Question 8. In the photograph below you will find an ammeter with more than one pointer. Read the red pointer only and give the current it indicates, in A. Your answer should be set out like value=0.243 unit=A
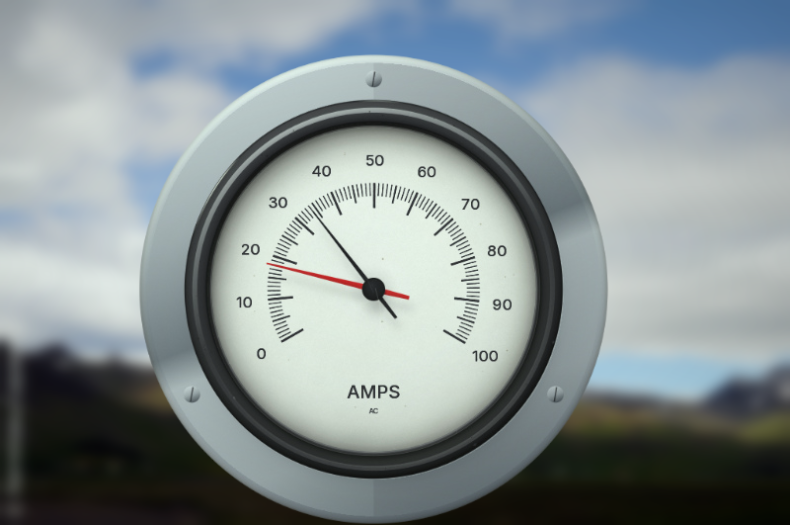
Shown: value=18 unit=A
